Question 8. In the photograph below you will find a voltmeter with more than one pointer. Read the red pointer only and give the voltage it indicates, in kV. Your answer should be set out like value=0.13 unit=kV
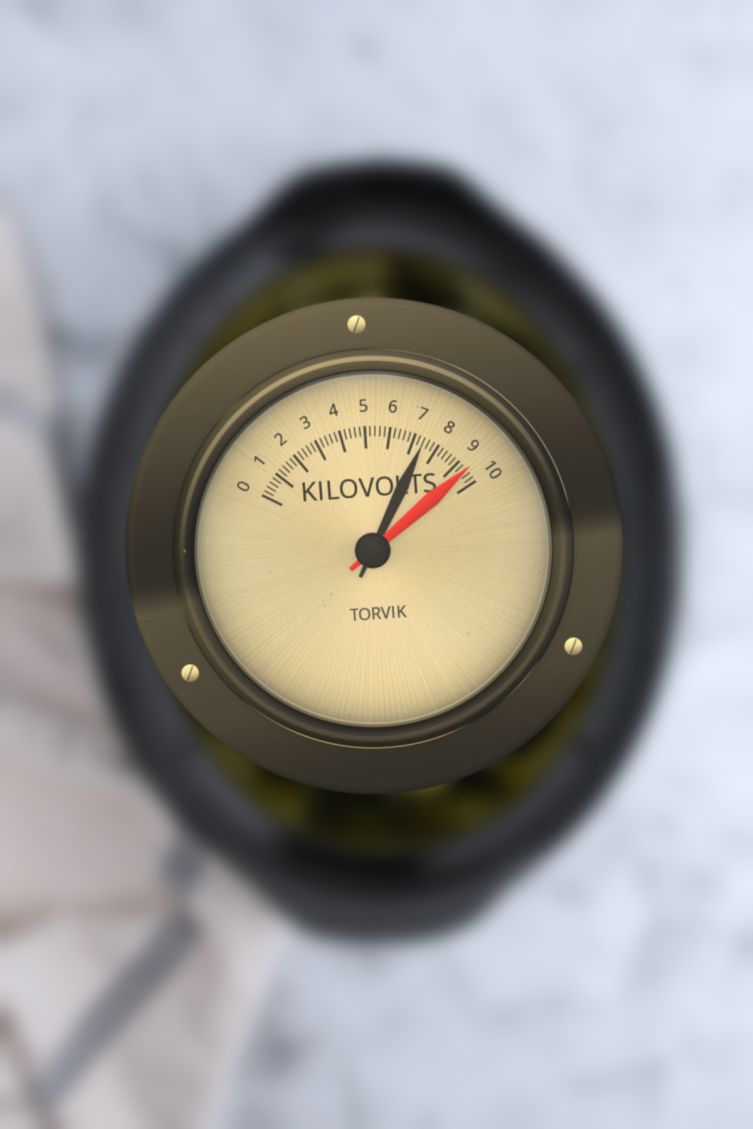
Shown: value=9.4 unit=kV
